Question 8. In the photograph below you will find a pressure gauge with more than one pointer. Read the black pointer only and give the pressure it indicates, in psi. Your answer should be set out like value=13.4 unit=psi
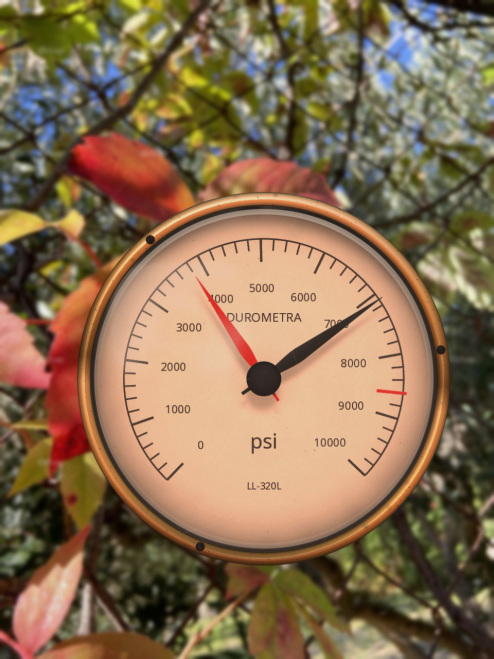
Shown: value=7100 unit=psi
